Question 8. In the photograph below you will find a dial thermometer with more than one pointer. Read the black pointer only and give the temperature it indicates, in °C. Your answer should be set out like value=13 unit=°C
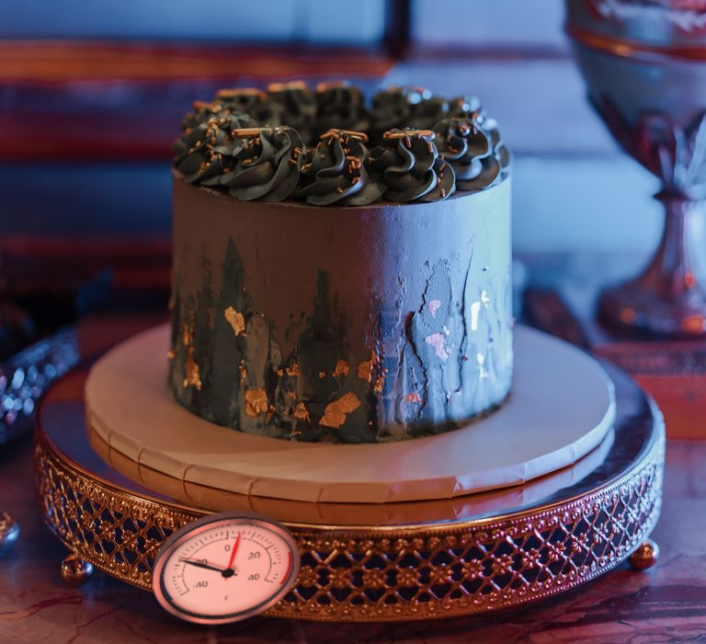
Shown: value=-20 unit=°C
